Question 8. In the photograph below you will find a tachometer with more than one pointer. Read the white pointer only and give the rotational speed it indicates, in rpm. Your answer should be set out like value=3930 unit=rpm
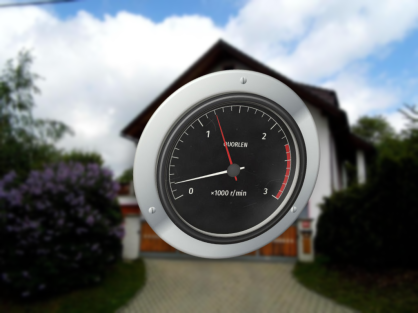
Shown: value=200 unit=rpm
